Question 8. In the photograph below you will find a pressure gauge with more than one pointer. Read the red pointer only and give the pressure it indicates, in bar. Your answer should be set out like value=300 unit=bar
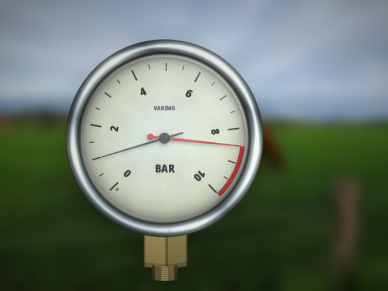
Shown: value=8.5 unit=bar
